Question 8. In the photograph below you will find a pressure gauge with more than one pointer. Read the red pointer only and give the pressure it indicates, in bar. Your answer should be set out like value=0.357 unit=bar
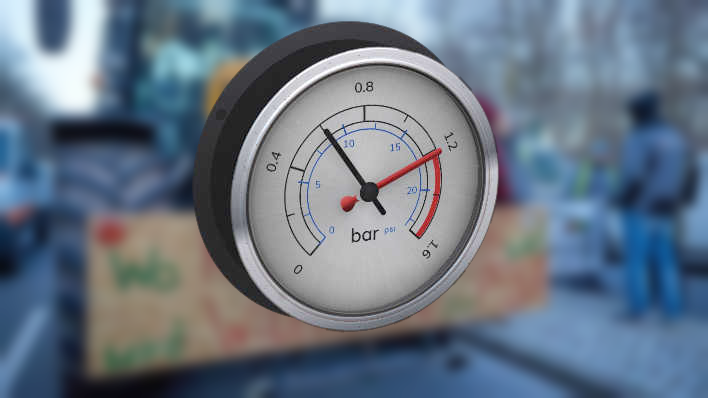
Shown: value=1.2 unit=bar
